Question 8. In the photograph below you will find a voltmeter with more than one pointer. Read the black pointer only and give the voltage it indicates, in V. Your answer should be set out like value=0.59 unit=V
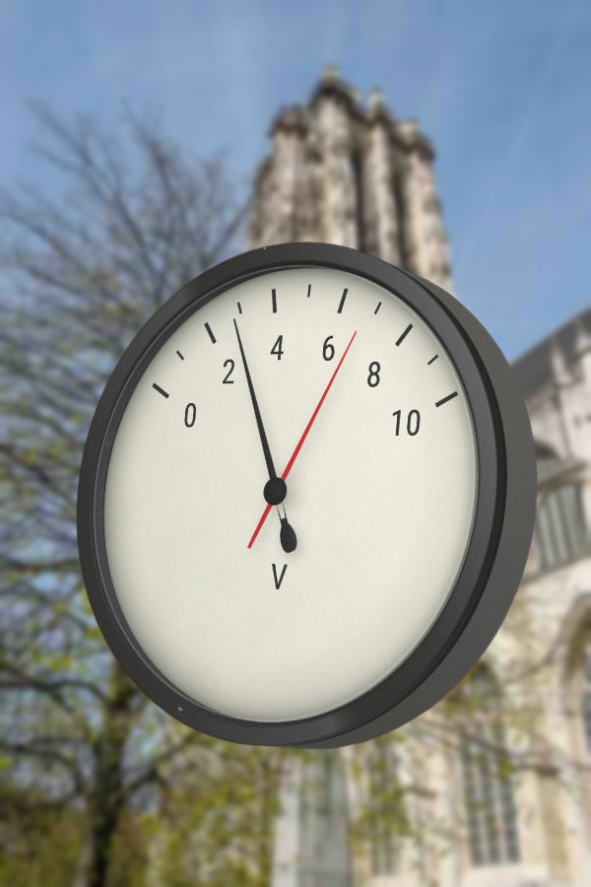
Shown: value=3 unit=V
